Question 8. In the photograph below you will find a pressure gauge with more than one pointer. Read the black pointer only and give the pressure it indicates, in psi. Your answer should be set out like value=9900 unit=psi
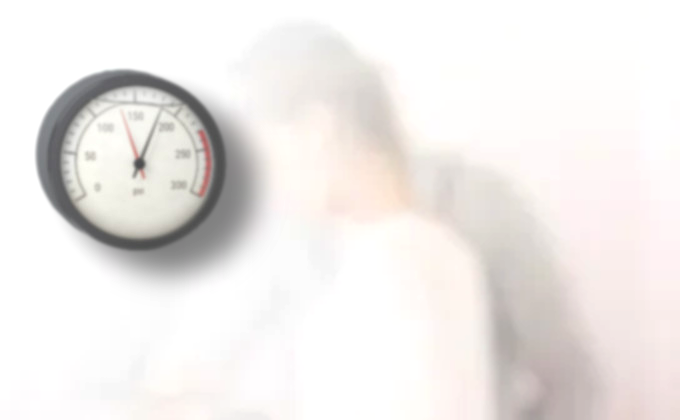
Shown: value=180 unit=psi
